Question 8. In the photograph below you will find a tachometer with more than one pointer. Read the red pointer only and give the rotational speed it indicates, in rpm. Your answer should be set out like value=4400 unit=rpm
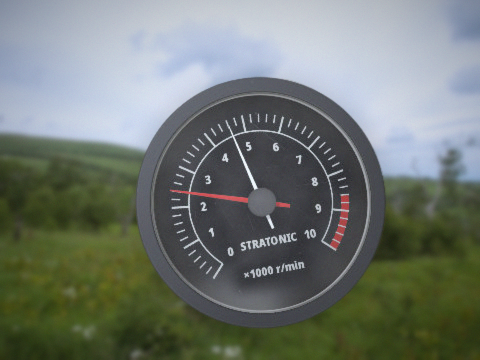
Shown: value=2400 unit=rpm
